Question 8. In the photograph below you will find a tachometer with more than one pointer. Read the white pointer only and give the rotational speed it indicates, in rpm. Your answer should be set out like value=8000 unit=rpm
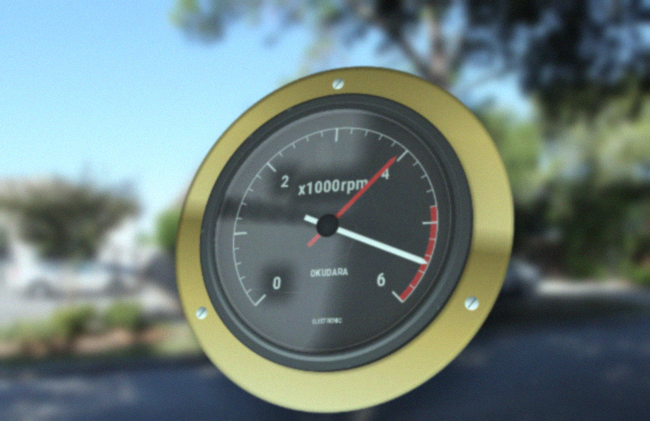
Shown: value=5500 unit=rpm
